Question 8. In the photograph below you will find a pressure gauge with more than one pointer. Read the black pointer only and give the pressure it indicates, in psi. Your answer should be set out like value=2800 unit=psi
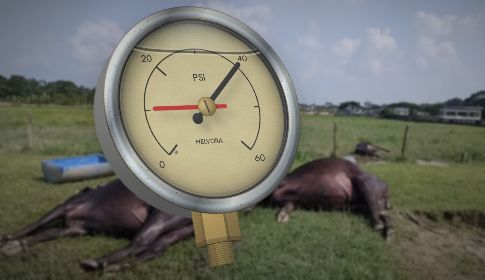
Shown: value=40 unit=psi
